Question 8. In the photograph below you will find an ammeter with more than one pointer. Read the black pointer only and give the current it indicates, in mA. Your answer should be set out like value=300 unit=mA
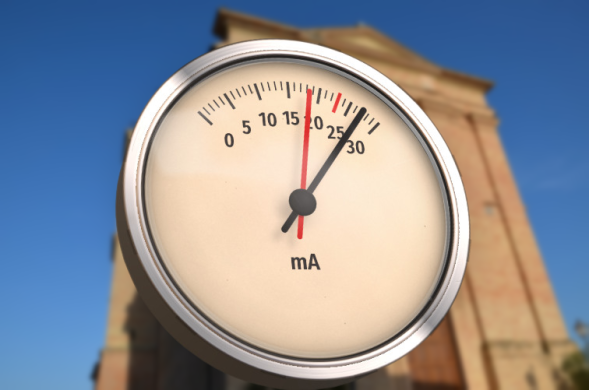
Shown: value=27 unit=mA
